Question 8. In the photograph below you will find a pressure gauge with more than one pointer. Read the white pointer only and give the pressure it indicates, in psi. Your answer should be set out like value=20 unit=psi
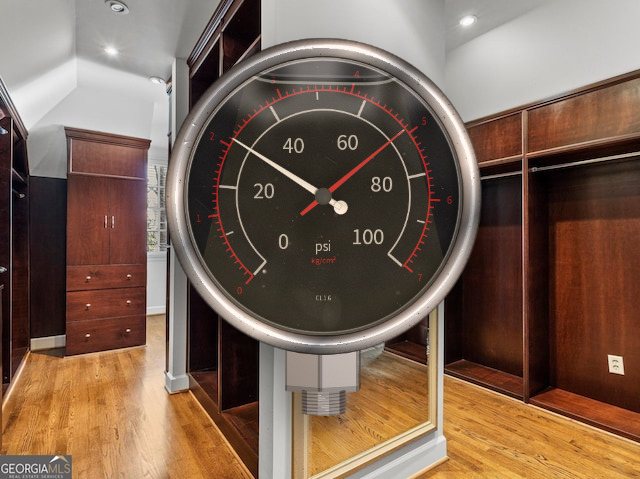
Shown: value=30 unit=psi
